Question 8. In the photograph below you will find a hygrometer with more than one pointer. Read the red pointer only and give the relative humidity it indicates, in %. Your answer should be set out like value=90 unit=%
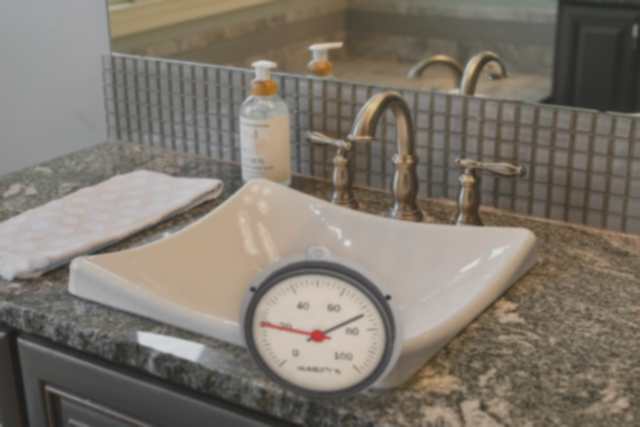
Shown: value=20 unit=%
